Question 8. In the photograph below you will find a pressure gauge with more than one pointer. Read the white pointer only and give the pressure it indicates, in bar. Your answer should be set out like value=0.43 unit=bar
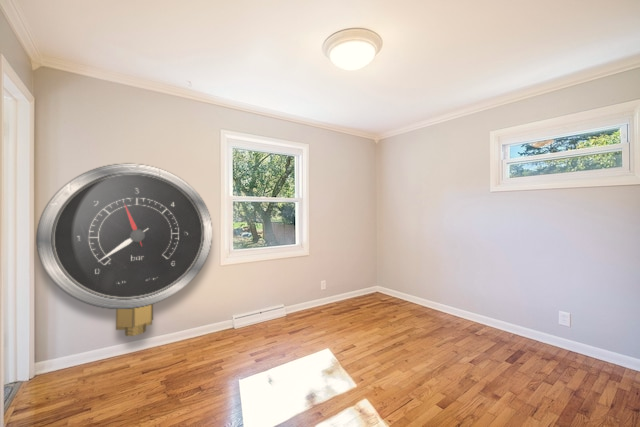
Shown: value=0.2 unit=bar
